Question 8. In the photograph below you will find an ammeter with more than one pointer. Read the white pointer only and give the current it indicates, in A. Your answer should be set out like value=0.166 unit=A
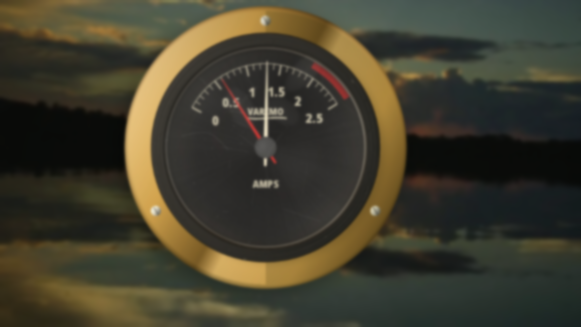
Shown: value=1.3 unit=A
